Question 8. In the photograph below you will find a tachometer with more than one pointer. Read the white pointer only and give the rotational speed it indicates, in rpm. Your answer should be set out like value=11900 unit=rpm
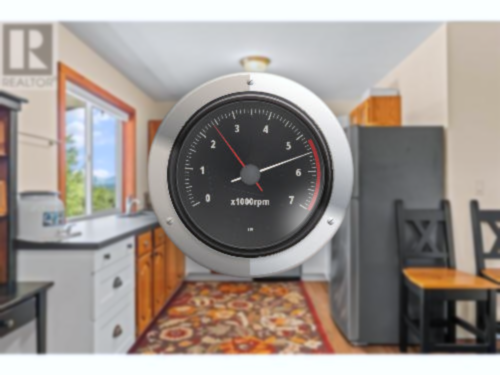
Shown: value=5500 unit=rpm
